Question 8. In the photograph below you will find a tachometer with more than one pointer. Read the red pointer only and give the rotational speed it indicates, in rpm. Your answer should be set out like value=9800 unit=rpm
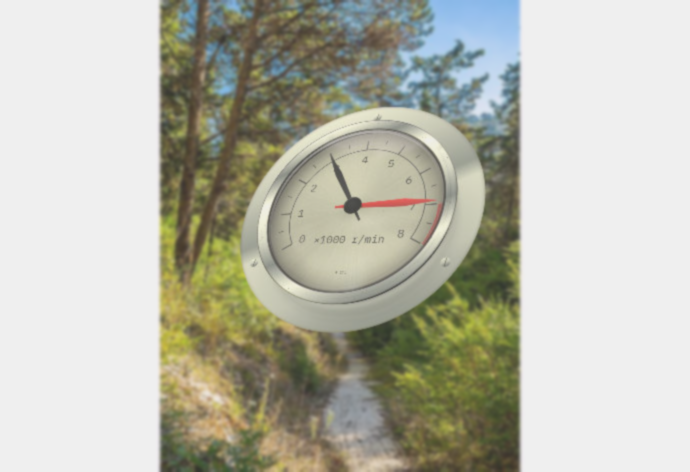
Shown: value=7000 unit=rpm
